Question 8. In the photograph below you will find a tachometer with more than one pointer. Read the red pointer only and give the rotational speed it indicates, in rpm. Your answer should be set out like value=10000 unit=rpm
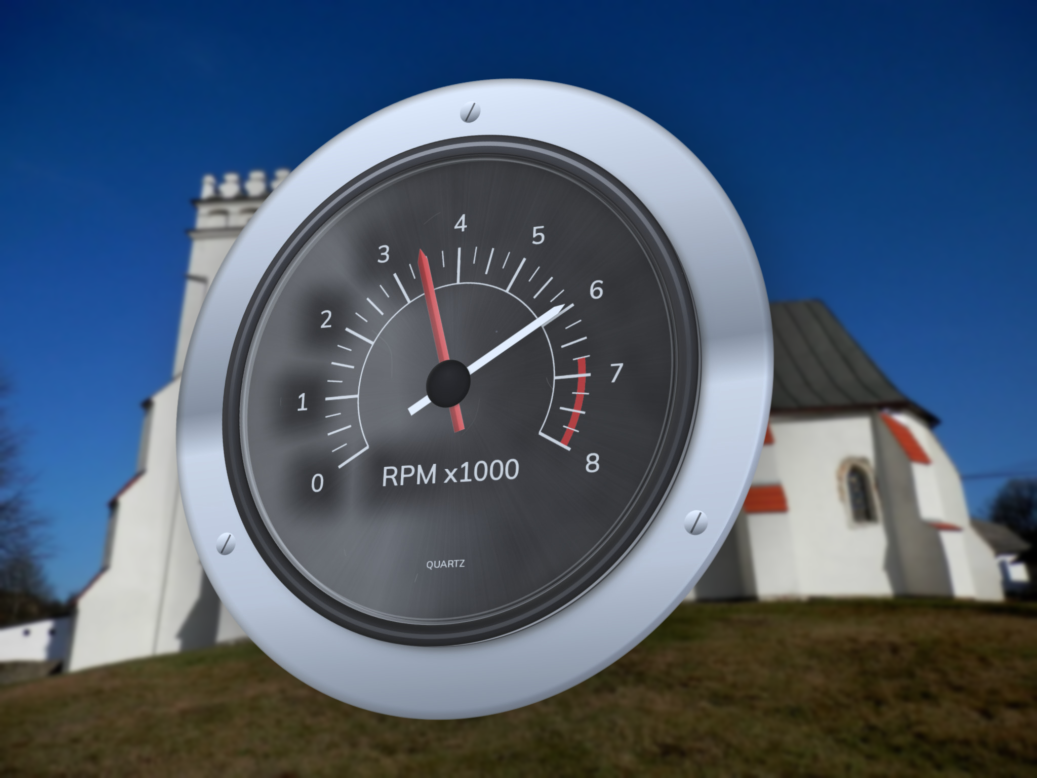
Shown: value=3500 unit=rpm
